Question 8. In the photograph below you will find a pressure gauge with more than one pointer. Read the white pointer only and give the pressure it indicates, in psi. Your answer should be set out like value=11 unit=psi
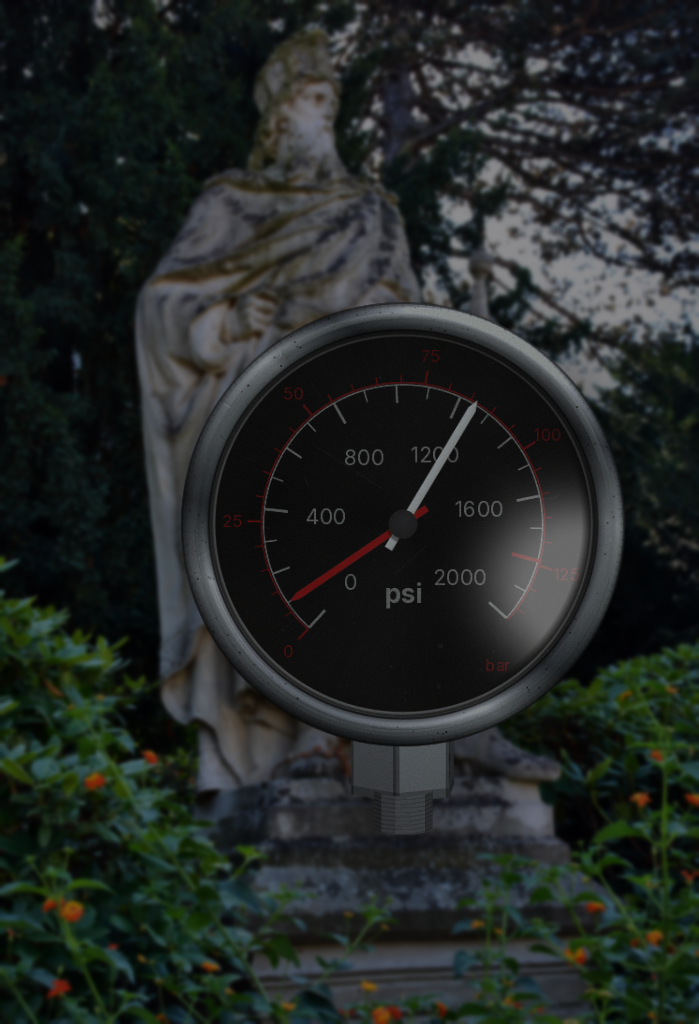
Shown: value=1250 unit=psi
